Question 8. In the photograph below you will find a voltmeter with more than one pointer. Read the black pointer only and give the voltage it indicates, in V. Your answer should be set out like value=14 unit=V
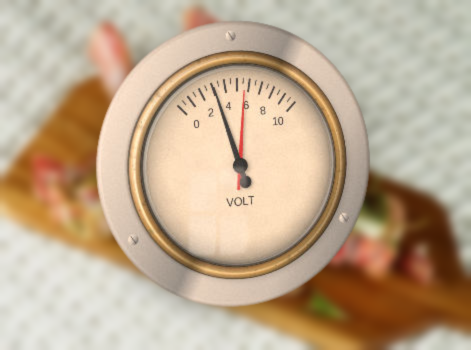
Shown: value=3 unit=V
